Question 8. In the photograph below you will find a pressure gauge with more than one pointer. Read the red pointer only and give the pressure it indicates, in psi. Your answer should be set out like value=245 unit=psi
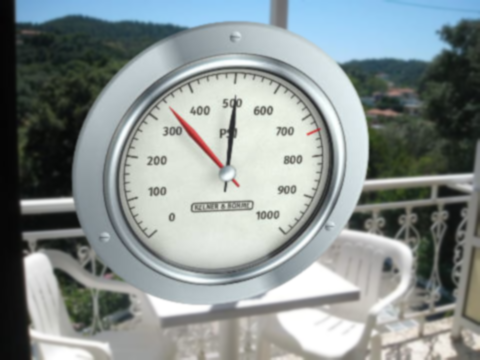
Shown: value=340 unit=psi
